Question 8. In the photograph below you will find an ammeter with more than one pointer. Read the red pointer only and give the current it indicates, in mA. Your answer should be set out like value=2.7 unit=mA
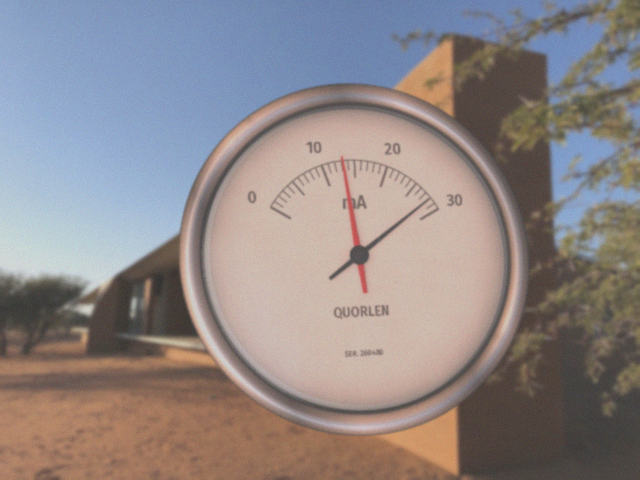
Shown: value=13 unit=mA
